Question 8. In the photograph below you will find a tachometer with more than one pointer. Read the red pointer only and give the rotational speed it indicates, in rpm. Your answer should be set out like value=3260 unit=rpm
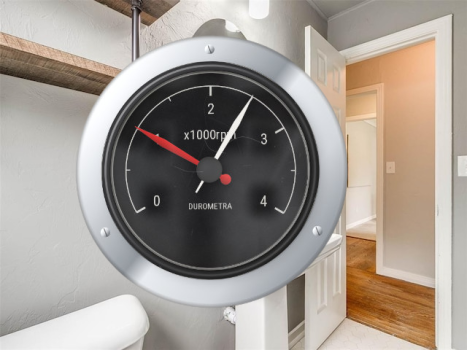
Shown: value=1000 unit=rpm
